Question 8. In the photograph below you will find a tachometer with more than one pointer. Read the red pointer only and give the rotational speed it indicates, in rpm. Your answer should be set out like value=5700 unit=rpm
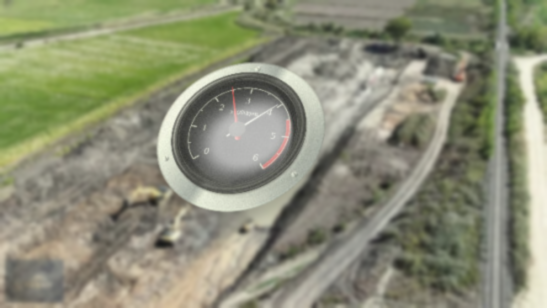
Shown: value=2500 unit=rpm
